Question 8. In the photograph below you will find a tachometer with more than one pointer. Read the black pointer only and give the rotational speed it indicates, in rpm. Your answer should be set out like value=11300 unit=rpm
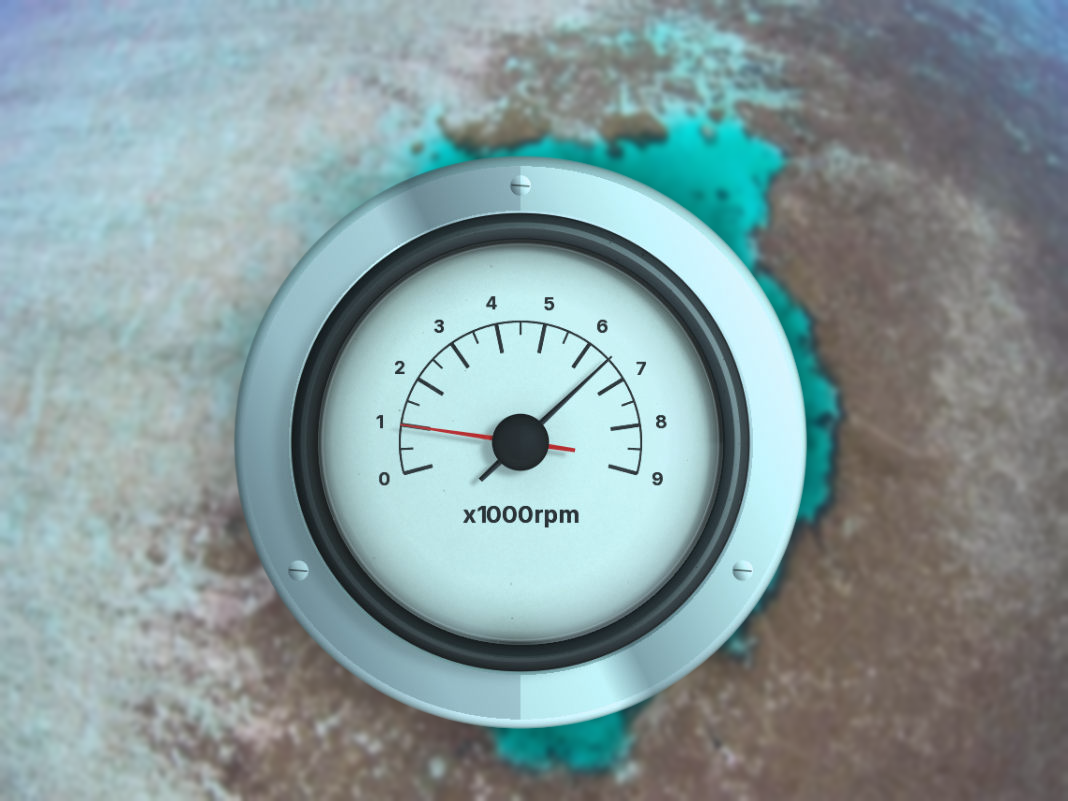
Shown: value=6500 unit=rpm
